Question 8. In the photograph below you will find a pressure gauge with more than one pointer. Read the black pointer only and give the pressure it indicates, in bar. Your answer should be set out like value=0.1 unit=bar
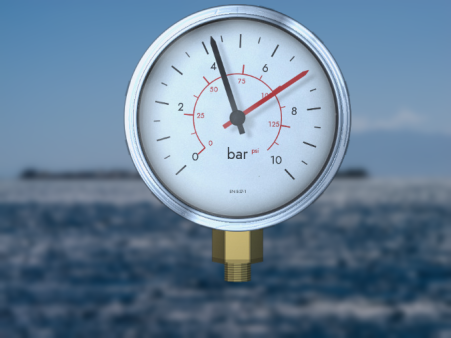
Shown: value=4.25 unit=bar
